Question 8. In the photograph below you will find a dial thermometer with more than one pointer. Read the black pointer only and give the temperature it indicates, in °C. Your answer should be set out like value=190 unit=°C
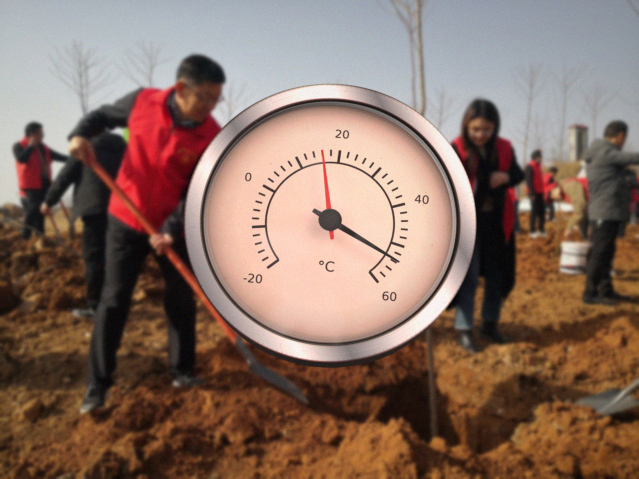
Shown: value=54 unit=°C
